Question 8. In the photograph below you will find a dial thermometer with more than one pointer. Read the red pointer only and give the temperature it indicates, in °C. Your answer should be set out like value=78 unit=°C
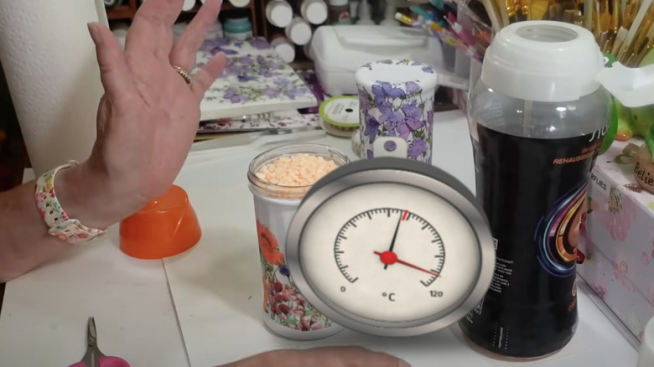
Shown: value=110 unit=°C
